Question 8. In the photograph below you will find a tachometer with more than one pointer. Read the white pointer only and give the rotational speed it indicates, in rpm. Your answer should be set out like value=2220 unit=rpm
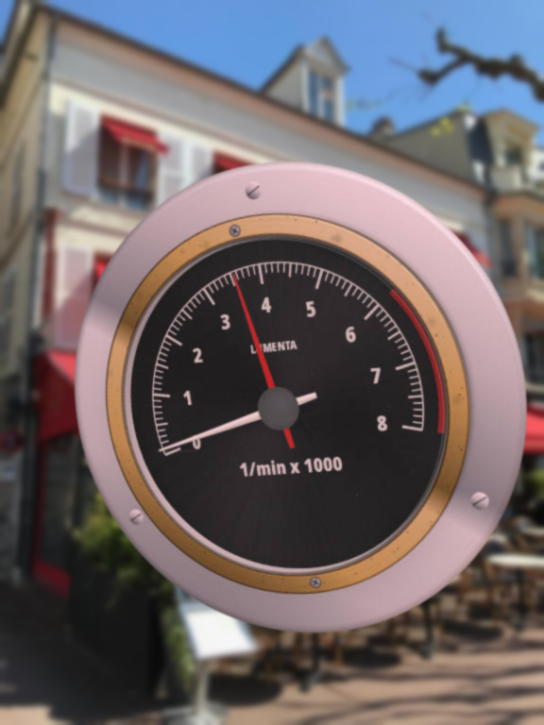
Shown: value=100 unit=rpm
